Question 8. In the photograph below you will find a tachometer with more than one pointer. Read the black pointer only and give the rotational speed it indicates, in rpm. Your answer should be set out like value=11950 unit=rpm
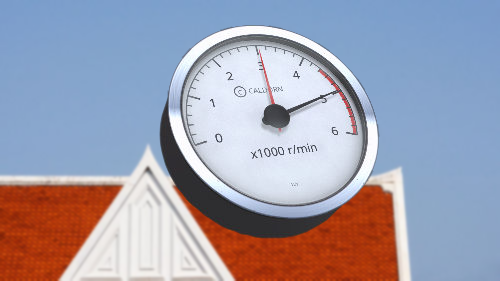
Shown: value=5000 unit=rpm
